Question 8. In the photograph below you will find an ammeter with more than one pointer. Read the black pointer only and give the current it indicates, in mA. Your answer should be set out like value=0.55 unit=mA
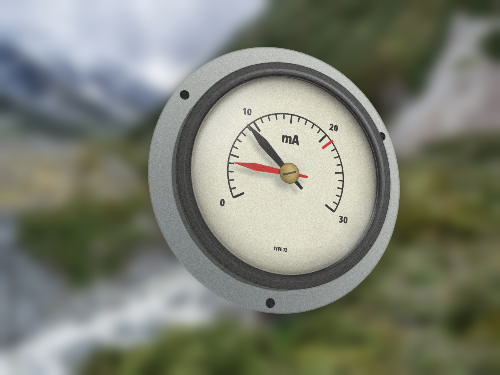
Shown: value=9 unit=mA
